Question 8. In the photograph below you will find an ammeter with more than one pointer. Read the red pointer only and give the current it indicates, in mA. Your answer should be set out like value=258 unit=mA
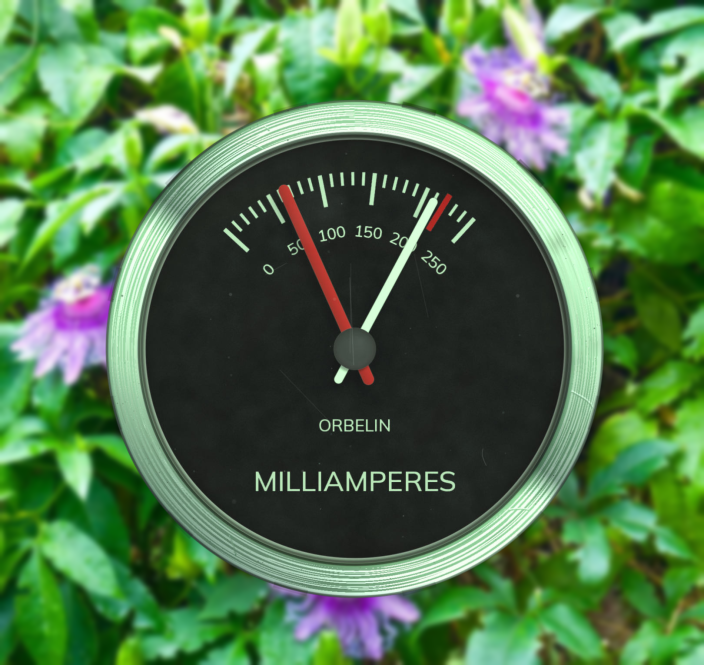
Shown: value=65 unit=mA
